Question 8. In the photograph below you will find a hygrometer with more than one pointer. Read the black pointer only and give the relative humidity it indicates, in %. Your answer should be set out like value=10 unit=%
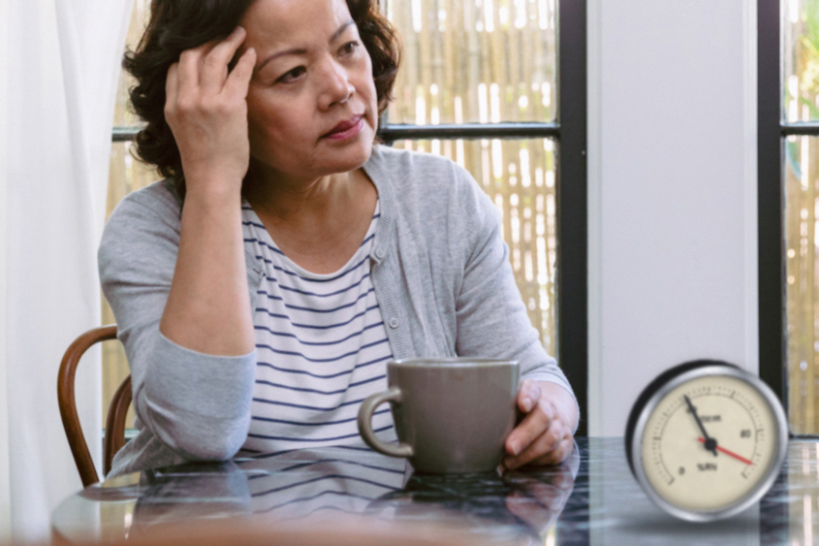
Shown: value=40 unit=%
